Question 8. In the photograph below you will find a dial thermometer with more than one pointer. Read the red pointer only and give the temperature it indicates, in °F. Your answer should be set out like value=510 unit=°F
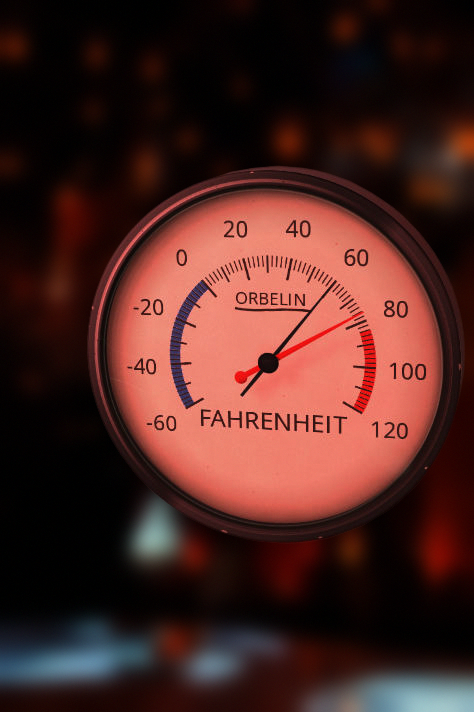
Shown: value=76 unit=°F
